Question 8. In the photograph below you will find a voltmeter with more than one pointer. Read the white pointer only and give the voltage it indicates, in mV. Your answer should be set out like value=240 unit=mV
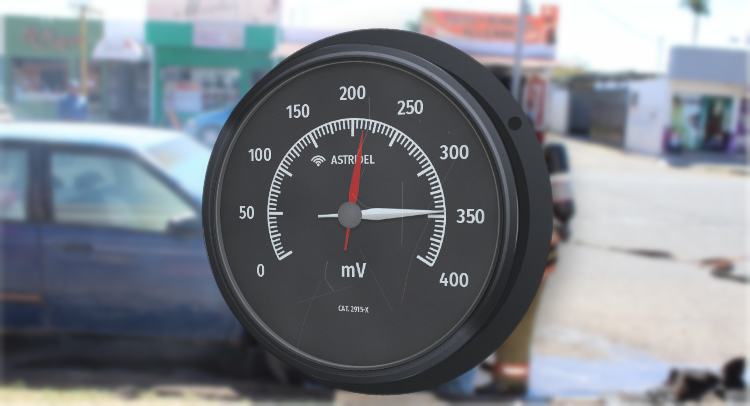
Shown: value=345 unit=mV
